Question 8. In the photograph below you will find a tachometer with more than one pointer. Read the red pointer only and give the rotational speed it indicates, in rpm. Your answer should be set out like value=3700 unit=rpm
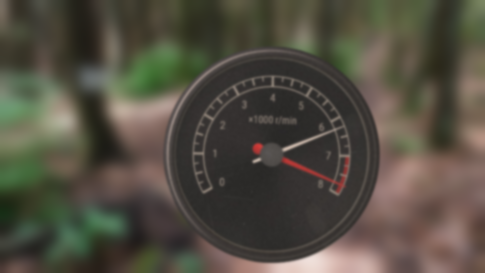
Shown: value=7750 unit=rpm
